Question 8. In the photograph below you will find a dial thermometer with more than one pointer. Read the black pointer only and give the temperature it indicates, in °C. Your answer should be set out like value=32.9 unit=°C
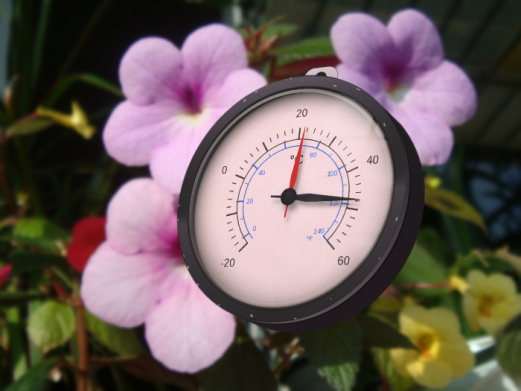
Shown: value=48 unit=°C
